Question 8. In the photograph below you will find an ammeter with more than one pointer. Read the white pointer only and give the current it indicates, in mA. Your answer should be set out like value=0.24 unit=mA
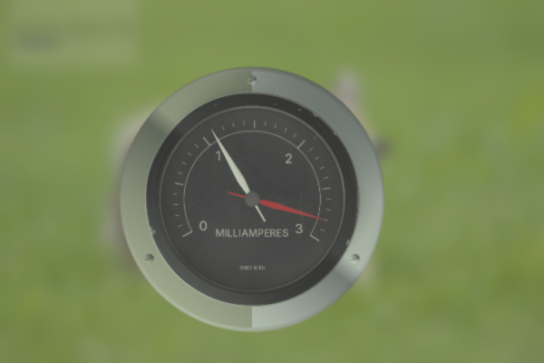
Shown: value=1.1 unit=mA
